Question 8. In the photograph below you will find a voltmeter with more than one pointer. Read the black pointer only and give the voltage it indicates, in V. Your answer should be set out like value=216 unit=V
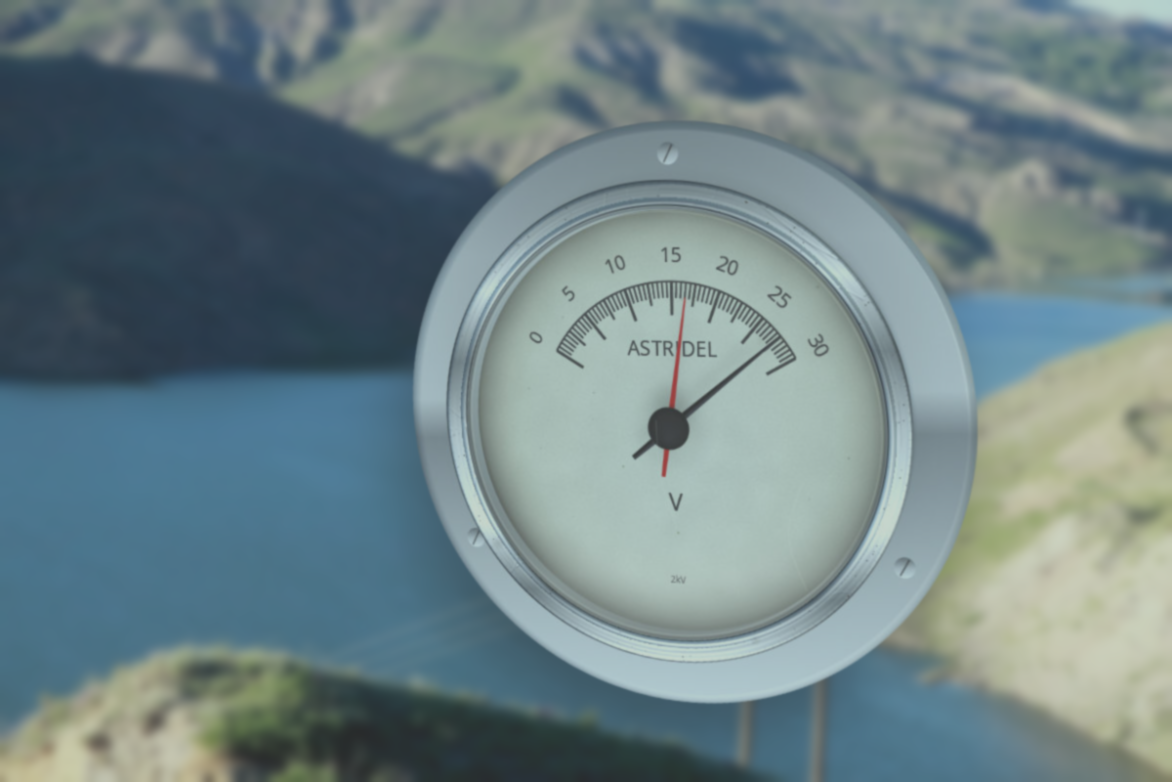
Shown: value=27.5 unit=V
